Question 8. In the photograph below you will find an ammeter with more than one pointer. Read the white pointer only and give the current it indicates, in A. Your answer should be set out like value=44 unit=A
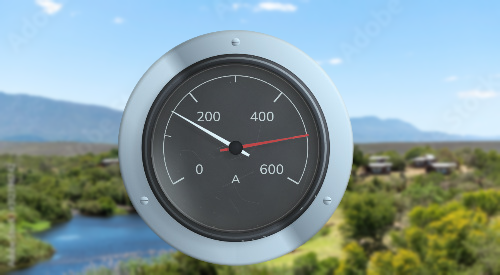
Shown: value=150 unit=A
